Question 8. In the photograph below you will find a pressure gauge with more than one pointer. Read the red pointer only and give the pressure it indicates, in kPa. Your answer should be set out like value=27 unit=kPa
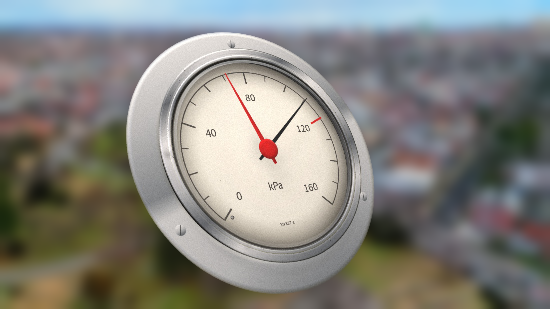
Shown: value=70 unit=kPa
